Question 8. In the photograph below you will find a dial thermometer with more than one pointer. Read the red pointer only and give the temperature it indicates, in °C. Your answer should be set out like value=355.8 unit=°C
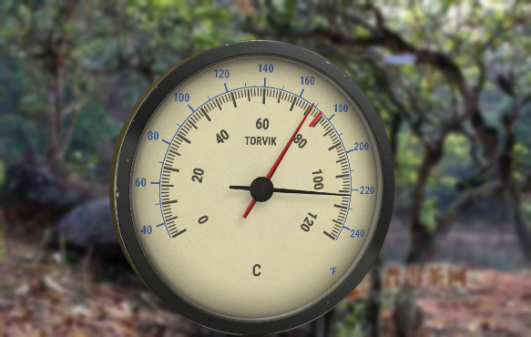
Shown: value=75 unit=°C
